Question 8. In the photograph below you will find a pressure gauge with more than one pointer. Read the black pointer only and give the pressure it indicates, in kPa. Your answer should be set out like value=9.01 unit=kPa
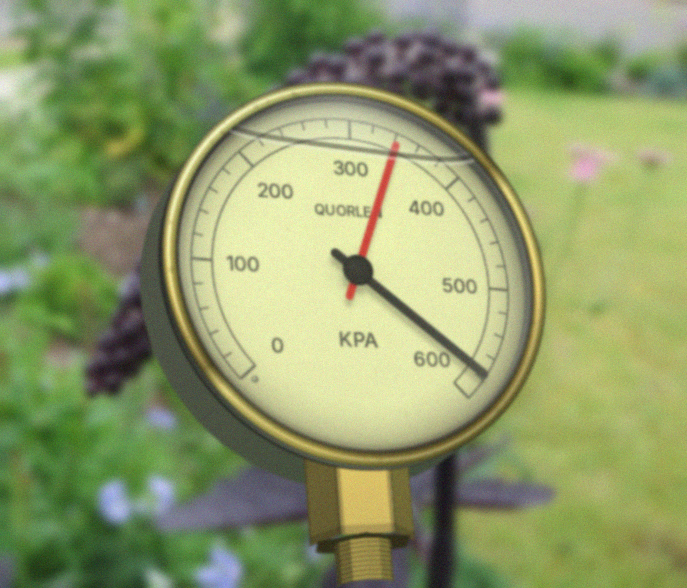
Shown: value=580 unit=kPa
